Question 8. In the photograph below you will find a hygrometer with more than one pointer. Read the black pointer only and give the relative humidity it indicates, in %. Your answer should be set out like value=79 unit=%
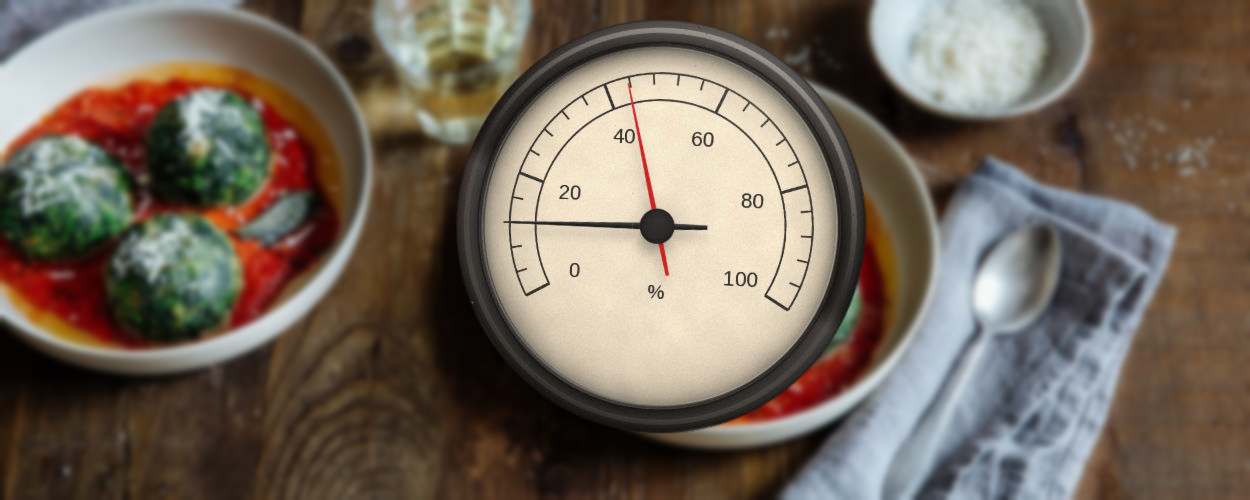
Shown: value=12 unit=%
